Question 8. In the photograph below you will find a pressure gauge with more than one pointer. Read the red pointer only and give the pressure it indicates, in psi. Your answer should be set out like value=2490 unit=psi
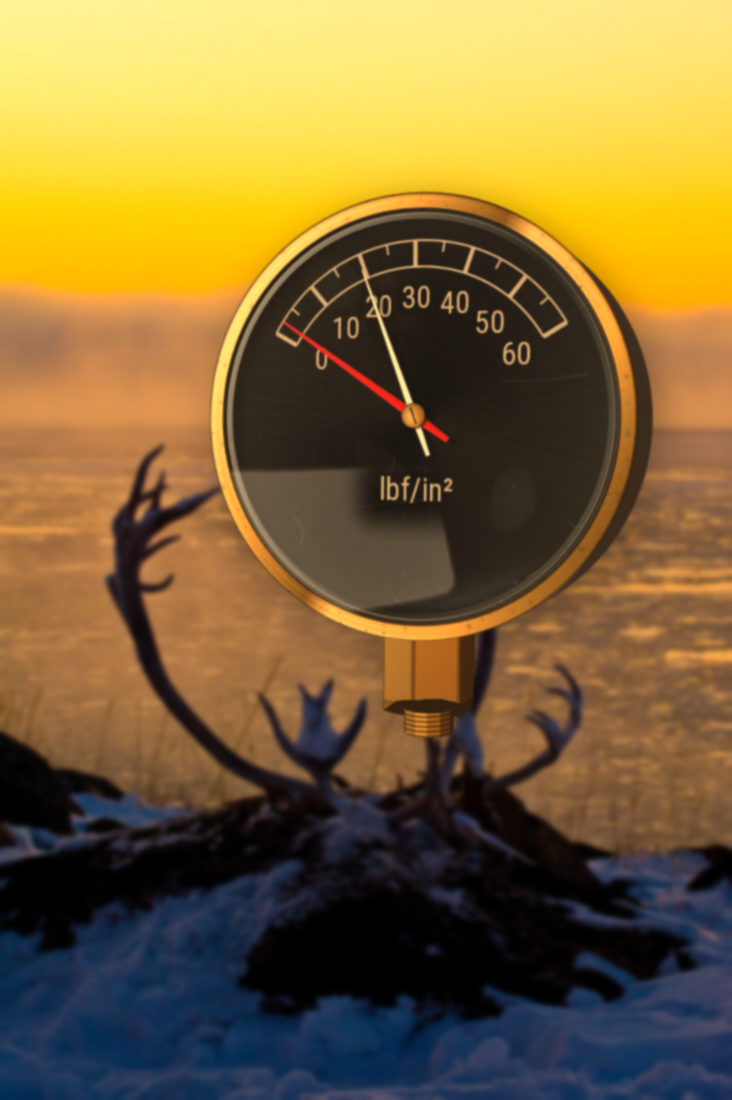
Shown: value=2.5 unit=psi
